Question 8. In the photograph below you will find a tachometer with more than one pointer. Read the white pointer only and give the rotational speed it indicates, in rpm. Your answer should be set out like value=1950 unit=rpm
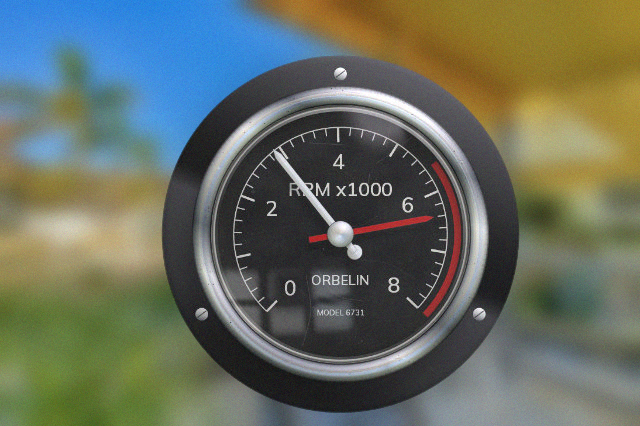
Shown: value=2900 unit=rpm
